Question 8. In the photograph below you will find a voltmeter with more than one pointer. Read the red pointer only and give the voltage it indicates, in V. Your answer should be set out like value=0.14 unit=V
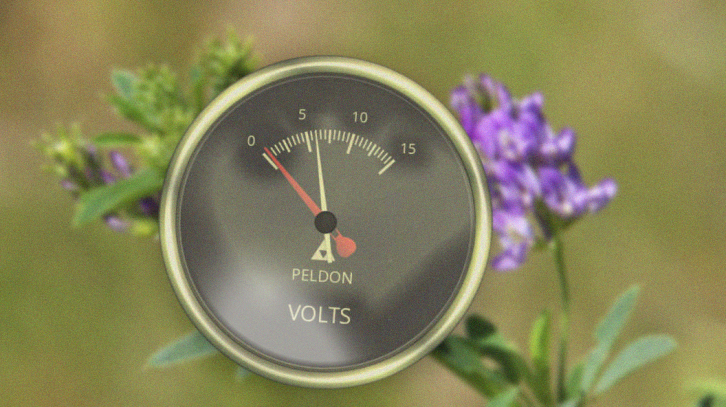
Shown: value=0.5 unit=V
